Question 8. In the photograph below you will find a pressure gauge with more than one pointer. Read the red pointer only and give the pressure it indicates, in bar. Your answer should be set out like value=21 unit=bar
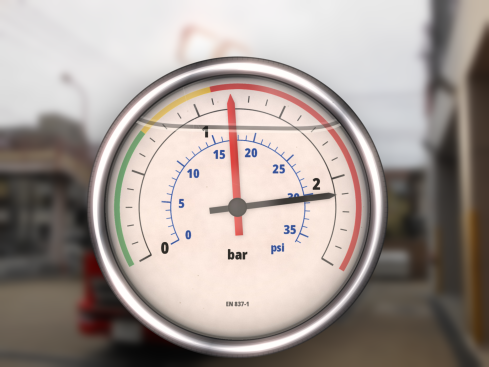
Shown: value=1.2 unit=bar
